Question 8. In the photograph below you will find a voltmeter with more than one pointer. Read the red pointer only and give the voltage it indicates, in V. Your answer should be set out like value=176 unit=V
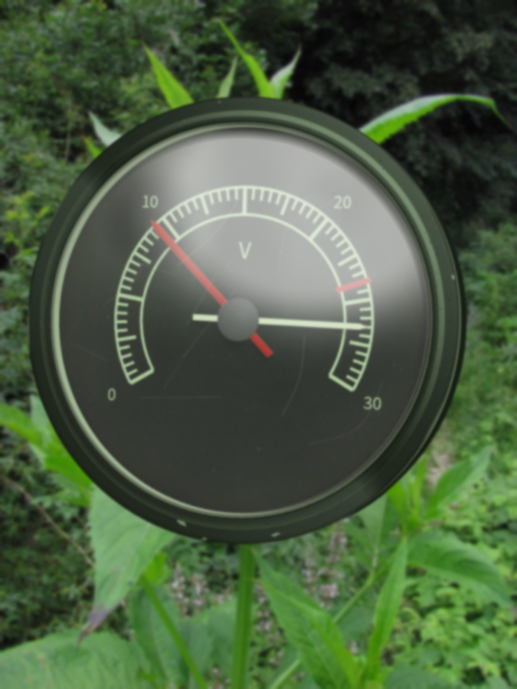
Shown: value=9.5 unit=V
